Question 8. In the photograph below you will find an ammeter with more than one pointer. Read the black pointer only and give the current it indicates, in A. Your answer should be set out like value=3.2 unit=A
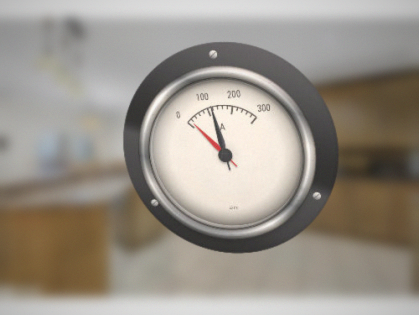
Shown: value=120 unit=A
